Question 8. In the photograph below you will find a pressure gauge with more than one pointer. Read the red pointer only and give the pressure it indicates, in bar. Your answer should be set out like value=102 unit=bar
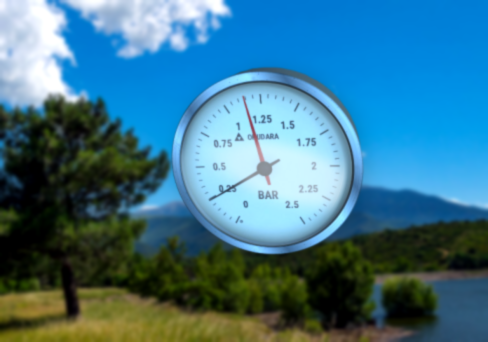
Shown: value=1.15 unit=bar
